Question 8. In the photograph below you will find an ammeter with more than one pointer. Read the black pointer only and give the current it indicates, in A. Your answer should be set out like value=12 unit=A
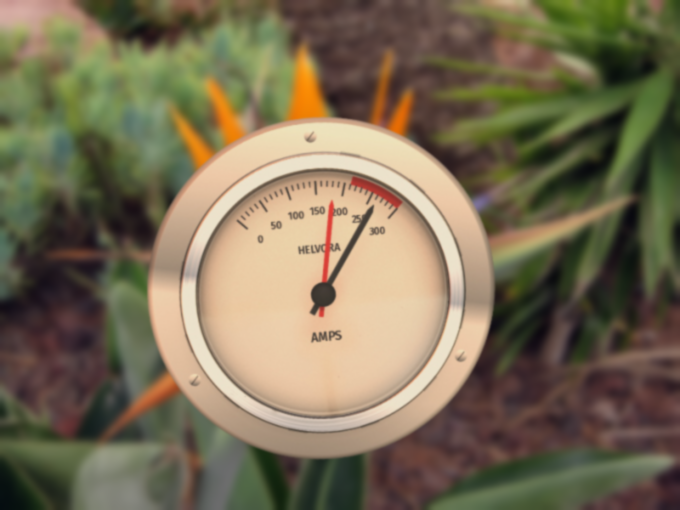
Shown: value=260 unit=A
